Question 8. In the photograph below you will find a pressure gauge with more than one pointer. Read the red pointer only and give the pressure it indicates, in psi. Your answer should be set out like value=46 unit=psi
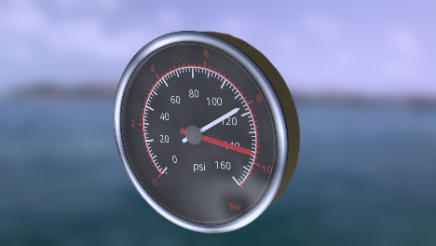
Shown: value=140 unit=psi
